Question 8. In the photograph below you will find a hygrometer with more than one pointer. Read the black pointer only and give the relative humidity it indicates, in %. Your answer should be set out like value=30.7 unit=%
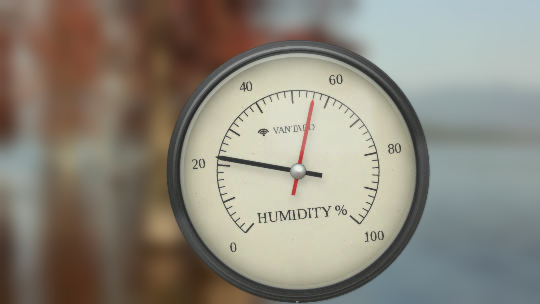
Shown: value=22 unit=%
